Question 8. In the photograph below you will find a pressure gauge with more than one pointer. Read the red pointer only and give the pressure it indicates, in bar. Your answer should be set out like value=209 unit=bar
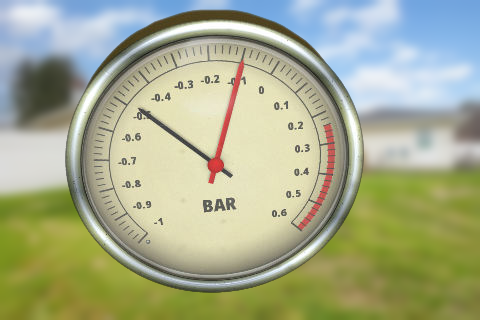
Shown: value=-0.1 unit=bar
